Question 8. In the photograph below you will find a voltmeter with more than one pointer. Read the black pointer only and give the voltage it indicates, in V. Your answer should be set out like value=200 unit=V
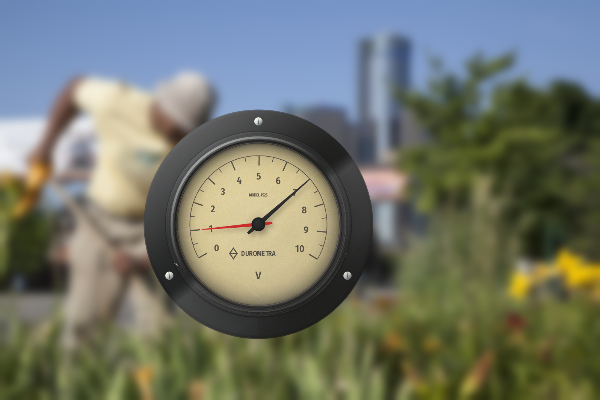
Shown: value=7 unit=V
